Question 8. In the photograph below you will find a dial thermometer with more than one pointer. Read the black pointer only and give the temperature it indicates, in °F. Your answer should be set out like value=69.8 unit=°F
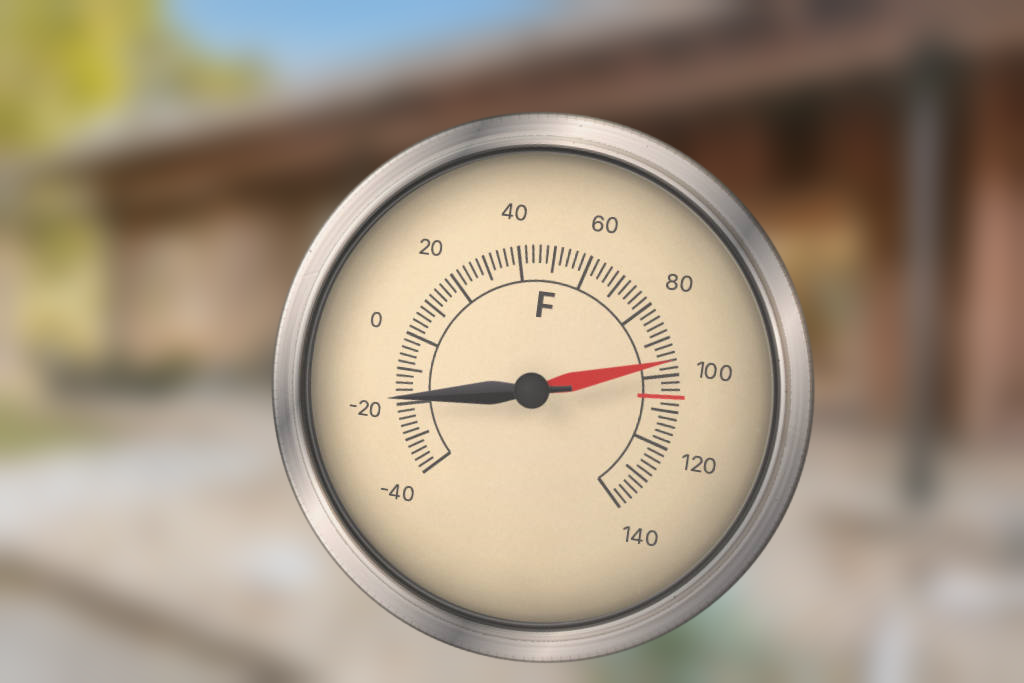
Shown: value=-18 unit=°F
